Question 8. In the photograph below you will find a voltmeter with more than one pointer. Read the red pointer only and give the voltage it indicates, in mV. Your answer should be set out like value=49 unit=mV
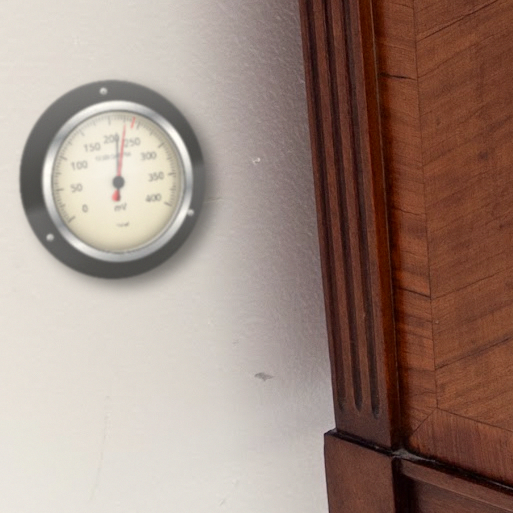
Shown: value=225 unit=mV
